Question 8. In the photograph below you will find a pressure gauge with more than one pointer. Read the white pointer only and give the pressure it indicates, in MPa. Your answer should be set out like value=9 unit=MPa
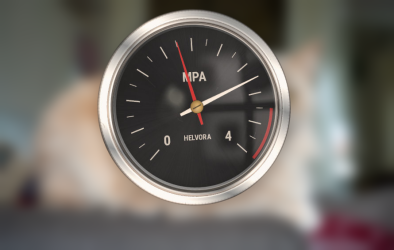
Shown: value=3 unit=MPa
